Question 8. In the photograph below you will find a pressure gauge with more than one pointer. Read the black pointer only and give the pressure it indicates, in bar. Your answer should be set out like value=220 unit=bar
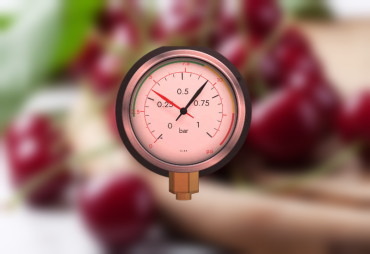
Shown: value=0.65 unit=bar
